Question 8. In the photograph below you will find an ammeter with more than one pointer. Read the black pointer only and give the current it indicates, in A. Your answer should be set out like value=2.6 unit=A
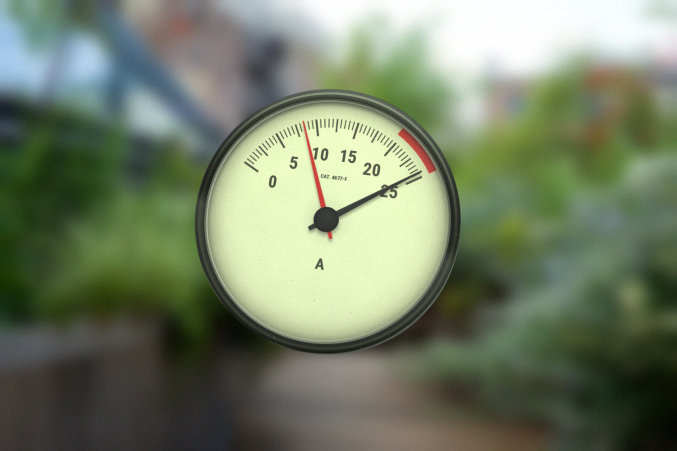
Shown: value=24.5 unit=A
